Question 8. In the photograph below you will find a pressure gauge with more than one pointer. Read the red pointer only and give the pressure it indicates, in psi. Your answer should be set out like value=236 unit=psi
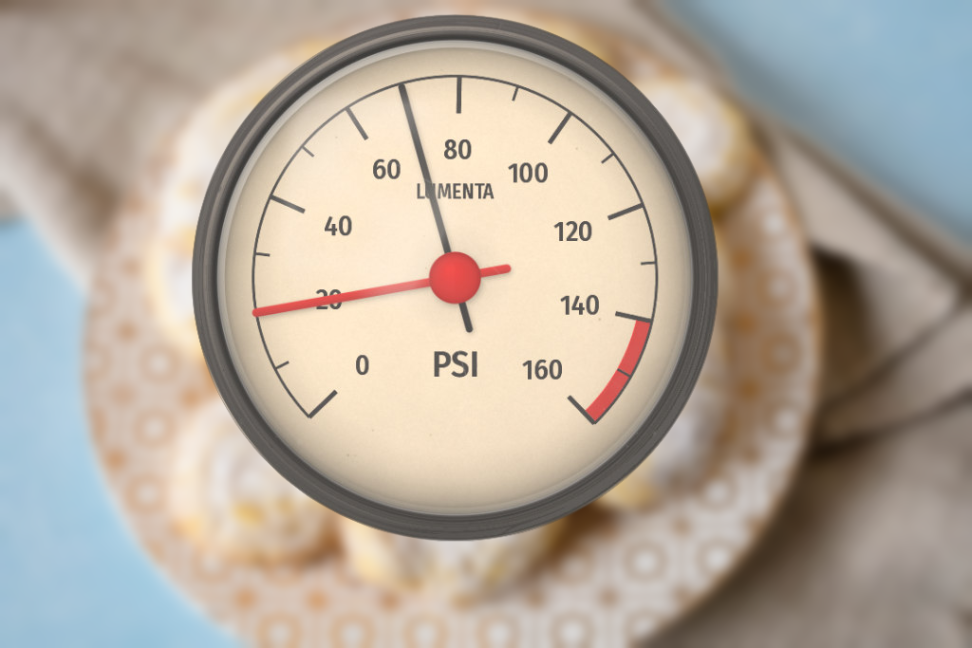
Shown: value=20 unit=psi
